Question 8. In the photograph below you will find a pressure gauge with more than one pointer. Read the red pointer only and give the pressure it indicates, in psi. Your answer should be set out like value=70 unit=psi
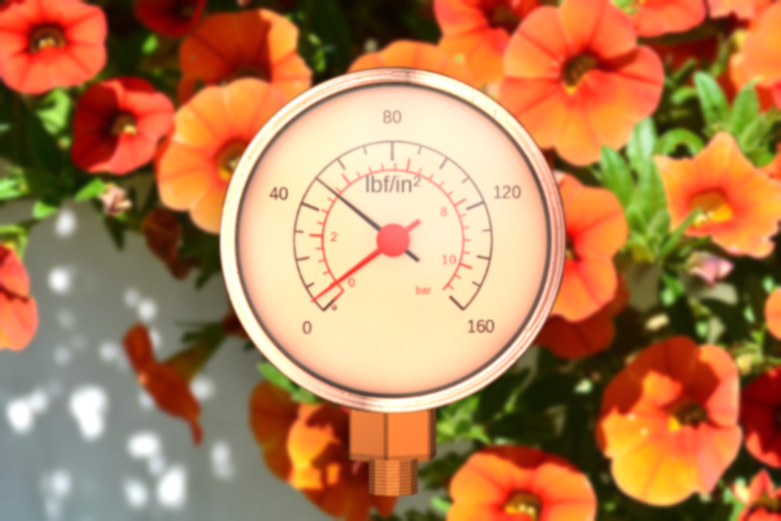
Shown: value=5 unit=psi
